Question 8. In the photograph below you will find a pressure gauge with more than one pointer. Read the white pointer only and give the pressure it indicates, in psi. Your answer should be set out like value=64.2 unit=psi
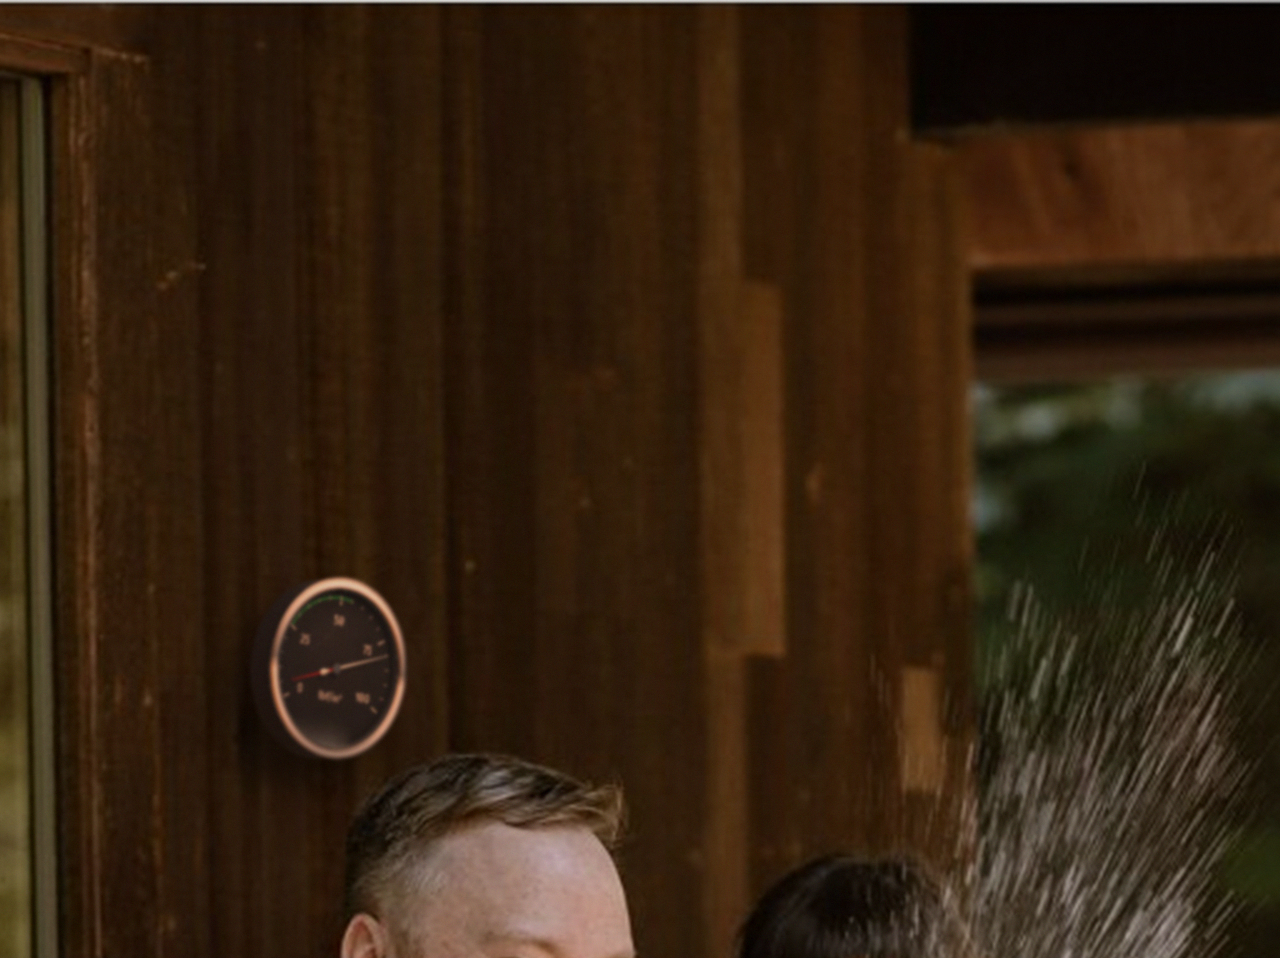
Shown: value=80 unit=psi
